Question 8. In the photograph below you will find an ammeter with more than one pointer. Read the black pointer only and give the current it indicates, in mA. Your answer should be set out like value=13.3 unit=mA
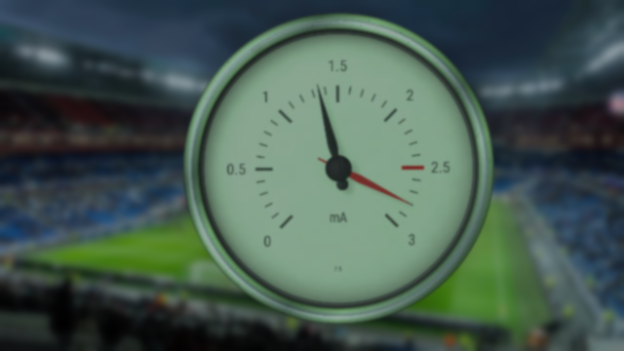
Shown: value=1.35 unit=mA
